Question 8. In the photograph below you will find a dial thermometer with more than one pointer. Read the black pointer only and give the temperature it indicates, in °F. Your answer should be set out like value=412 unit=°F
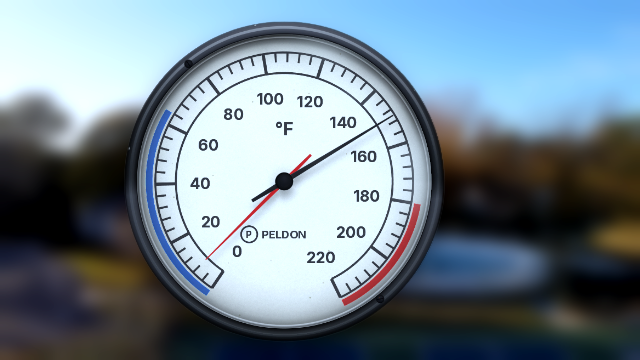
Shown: value=150 unit=°F
